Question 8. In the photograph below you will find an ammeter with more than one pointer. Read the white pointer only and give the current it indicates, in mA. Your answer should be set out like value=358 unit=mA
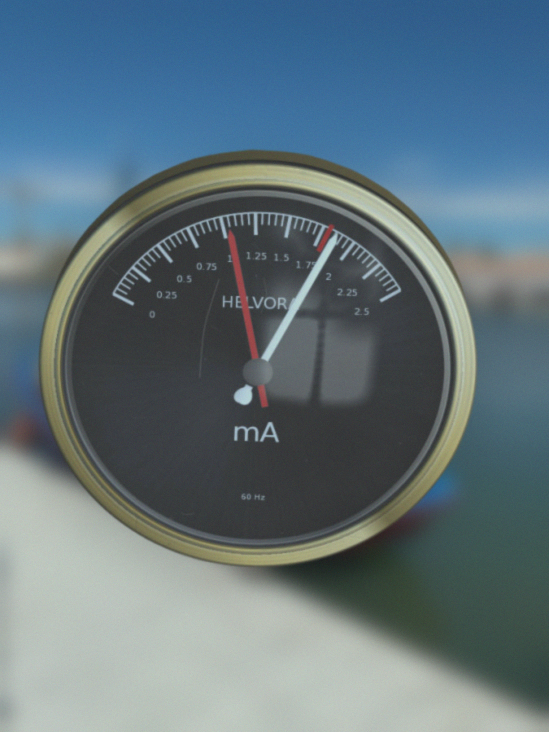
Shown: value=1.85 unit=mA
